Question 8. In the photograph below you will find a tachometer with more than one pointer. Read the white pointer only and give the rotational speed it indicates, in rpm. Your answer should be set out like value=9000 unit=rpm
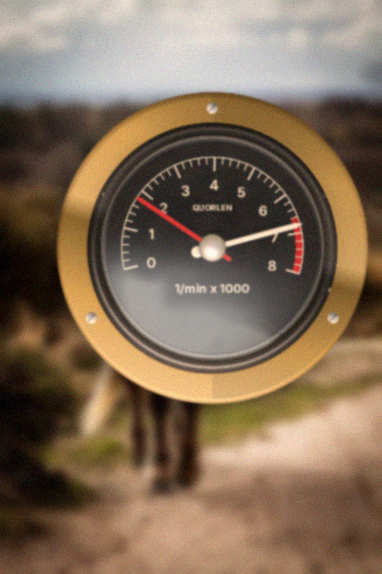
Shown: value=6800 unit=rpm
